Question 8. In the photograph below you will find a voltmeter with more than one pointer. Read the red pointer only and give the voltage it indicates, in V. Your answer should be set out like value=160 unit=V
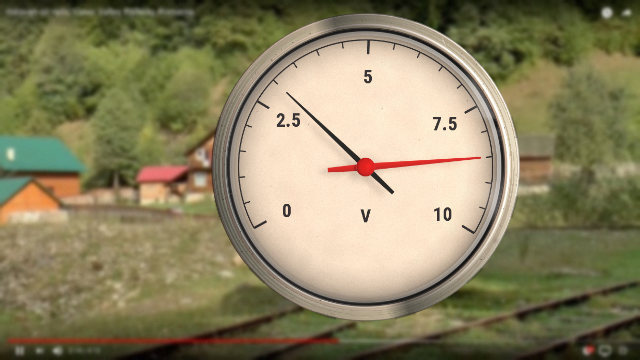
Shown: value=8.5 unit=V
